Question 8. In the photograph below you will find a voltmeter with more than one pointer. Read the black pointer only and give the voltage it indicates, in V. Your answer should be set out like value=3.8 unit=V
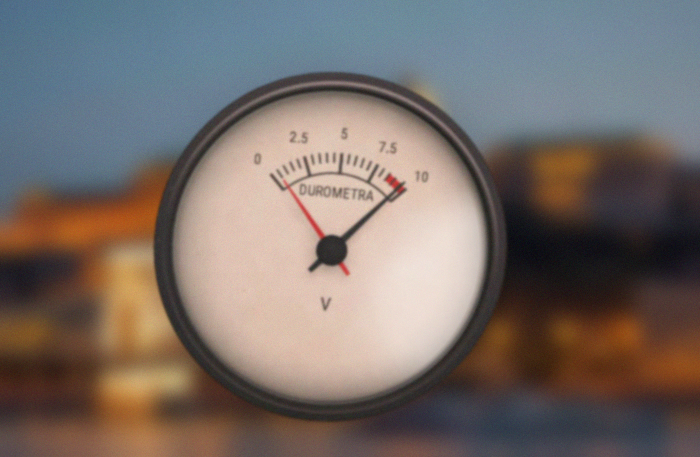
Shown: value=9.5 unit=V
